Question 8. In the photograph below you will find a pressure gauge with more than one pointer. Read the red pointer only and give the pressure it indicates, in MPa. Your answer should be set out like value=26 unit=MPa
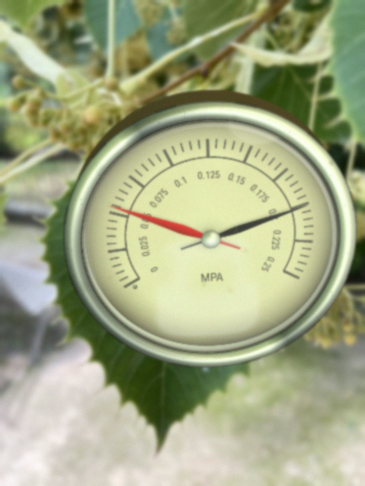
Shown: value=0.055 unit=MPa
